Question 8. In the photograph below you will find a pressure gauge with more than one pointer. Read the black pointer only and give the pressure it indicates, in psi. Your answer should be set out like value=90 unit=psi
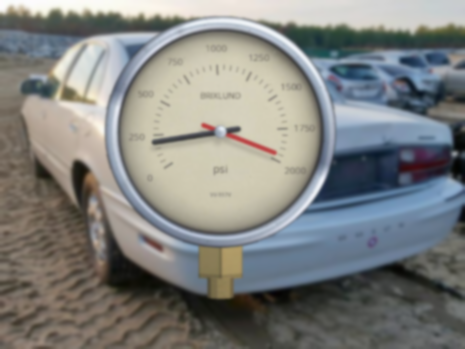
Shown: value=200 unit=psi
